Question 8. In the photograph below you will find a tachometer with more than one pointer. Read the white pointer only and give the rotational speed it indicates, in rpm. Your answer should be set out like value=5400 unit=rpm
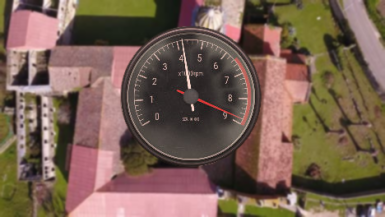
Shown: value=4200 unit=rpm
